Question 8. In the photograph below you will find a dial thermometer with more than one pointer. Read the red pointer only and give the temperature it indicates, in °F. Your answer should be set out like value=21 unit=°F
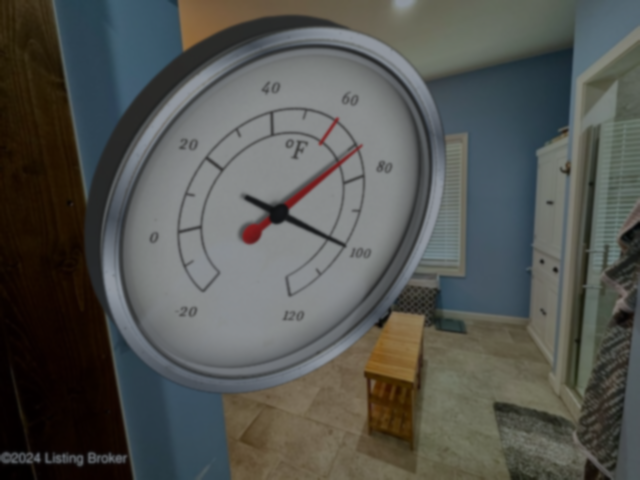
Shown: value=70 unit=°F
